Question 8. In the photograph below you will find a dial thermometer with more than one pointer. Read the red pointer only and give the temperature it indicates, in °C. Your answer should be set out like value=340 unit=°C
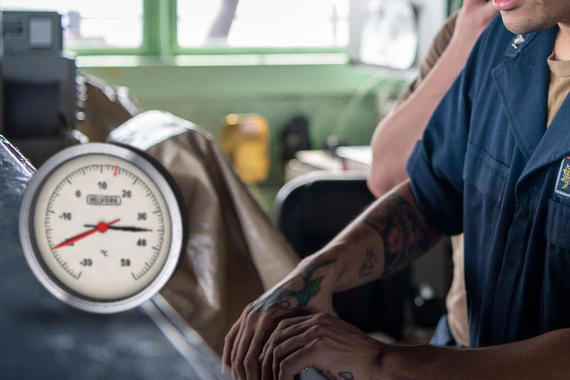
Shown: value=-20 unit=°C
